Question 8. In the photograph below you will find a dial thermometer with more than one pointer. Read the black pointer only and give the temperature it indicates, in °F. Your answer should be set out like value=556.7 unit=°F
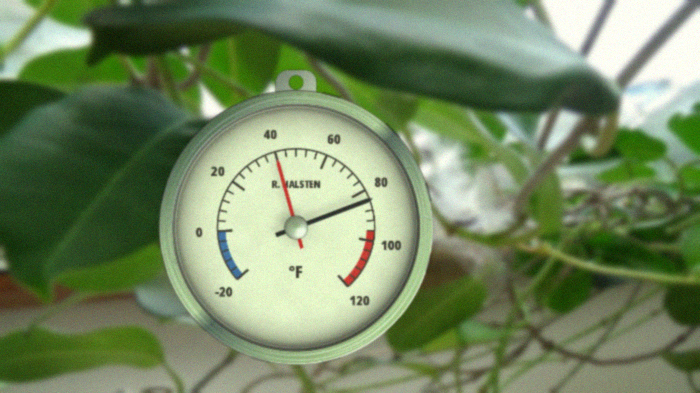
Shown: value=84 unit=°F
